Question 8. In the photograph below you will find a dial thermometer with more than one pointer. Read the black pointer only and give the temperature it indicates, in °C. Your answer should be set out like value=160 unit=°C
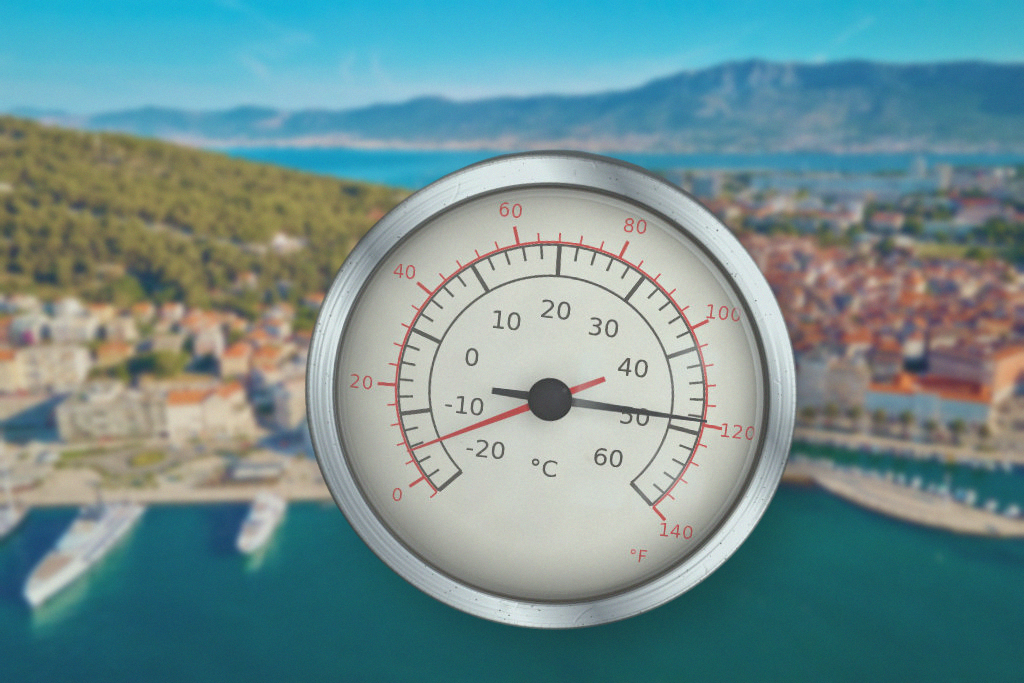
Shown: value=48 unit=°C
